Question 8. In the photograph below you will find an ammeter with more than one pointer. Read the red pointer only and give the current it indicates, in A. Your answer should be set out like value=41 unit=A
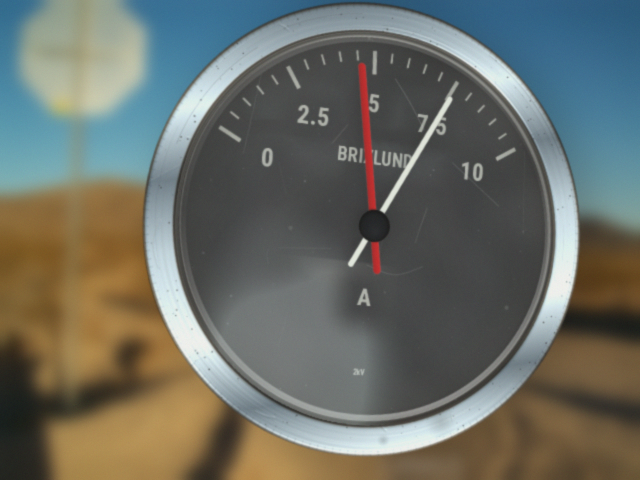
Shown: value=4.5 unit=A
